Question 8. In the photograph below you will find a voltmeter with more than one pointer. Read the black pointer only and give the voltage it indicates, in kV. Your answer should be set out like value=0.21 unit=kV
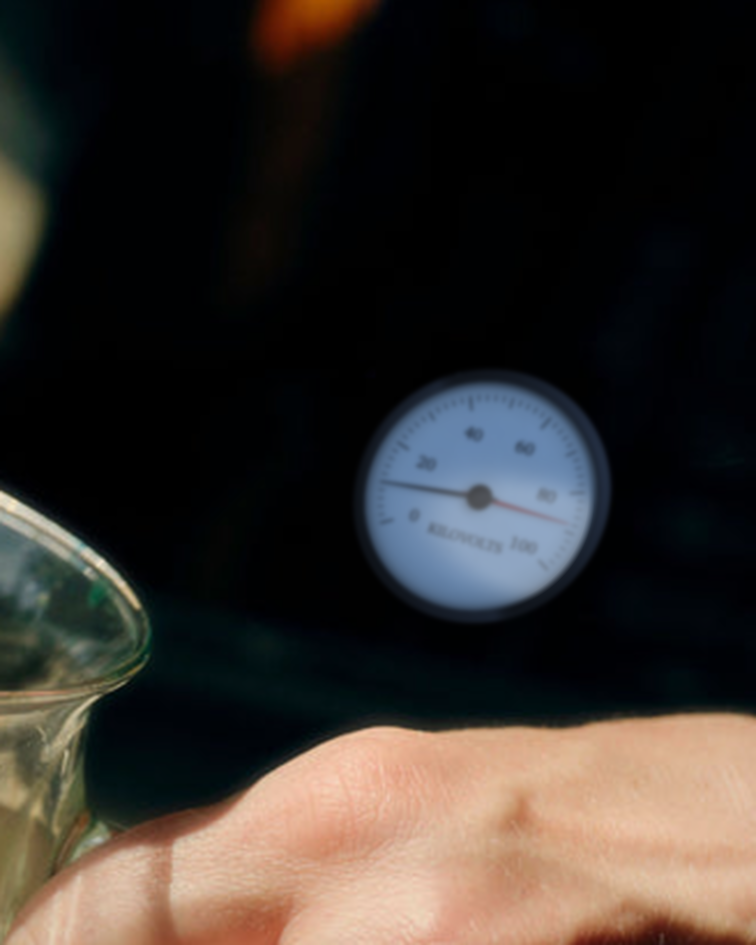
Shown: value=10 unit=kV
